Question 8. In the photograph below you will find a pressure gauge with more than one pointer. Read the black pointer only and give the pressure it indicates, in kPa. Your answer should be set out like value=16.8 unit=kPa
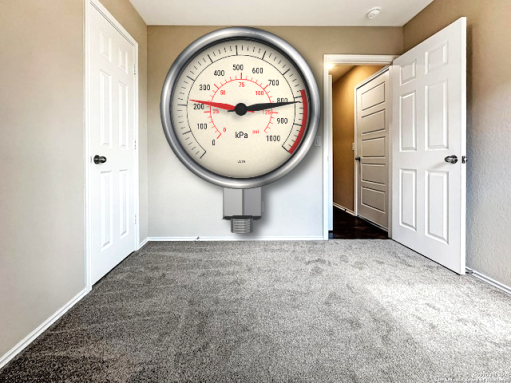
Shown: value=820 unit=kPa
